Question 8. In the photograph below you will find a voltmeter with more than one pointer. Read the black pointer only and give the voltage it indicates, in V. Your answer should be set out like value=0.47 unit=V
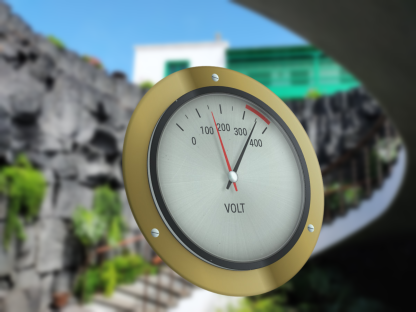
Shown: value=350 unit=V
